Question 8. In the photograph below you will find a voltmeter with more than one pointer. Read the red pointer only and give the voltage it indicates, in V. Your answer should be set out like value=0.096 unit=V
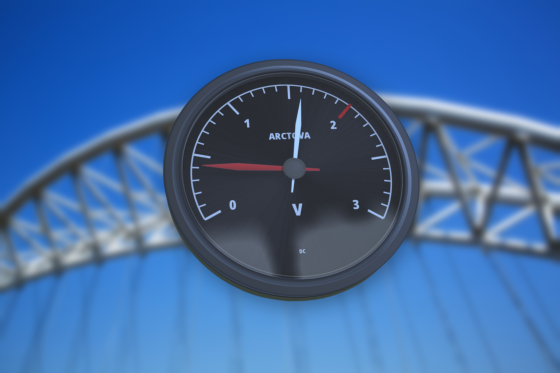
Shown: value=0.4 unit=V
